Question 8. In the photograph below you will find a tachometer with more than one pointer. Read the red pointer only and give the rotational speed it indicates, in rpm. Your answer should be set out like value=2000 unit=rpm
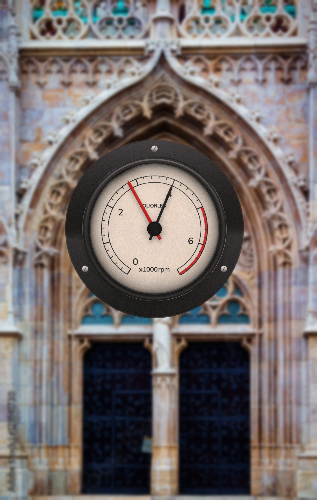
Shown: value=2800 unit=rpm
